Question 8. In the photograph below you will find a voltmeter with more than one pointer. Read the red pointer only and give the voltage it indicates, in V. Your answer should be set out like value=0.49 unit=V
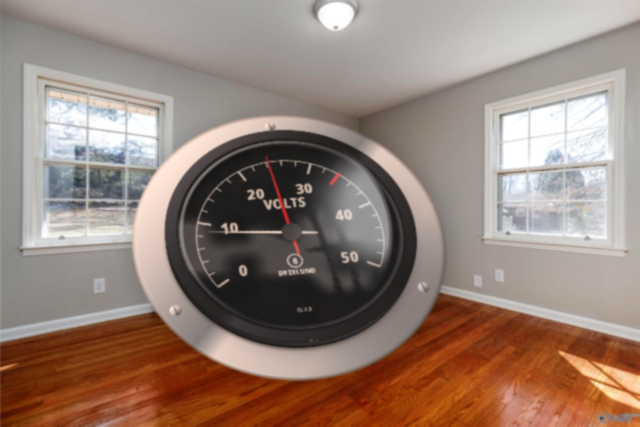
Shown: value=24 unit=V
